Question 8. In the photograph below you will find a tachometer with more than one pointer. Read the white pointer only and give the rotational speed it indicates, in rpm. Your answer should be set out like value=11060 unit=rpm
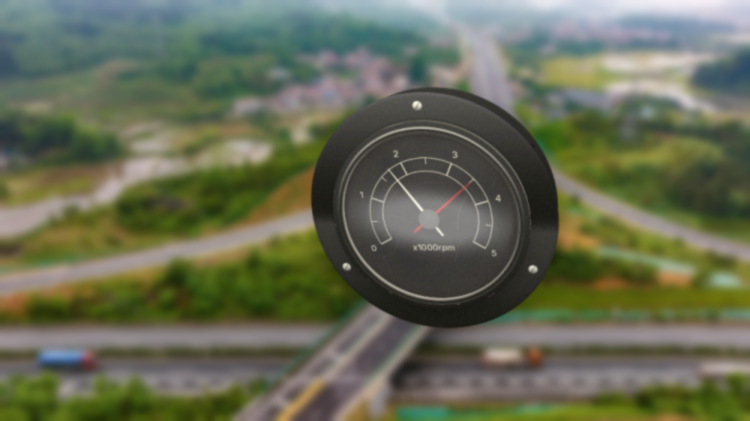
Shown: value=1750 unit=rpm
